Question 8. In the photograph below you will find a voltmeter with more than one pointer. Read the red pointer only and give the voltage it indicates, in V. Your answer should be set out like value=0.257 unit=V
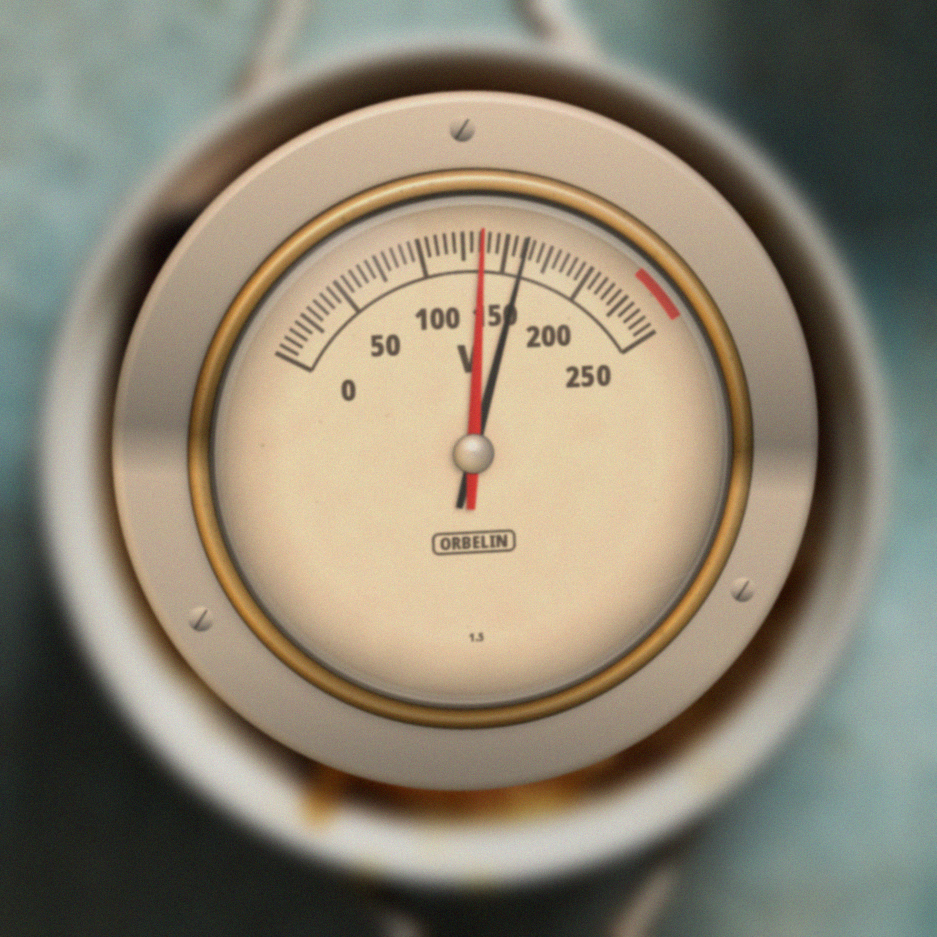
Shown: value=135 unit=V
